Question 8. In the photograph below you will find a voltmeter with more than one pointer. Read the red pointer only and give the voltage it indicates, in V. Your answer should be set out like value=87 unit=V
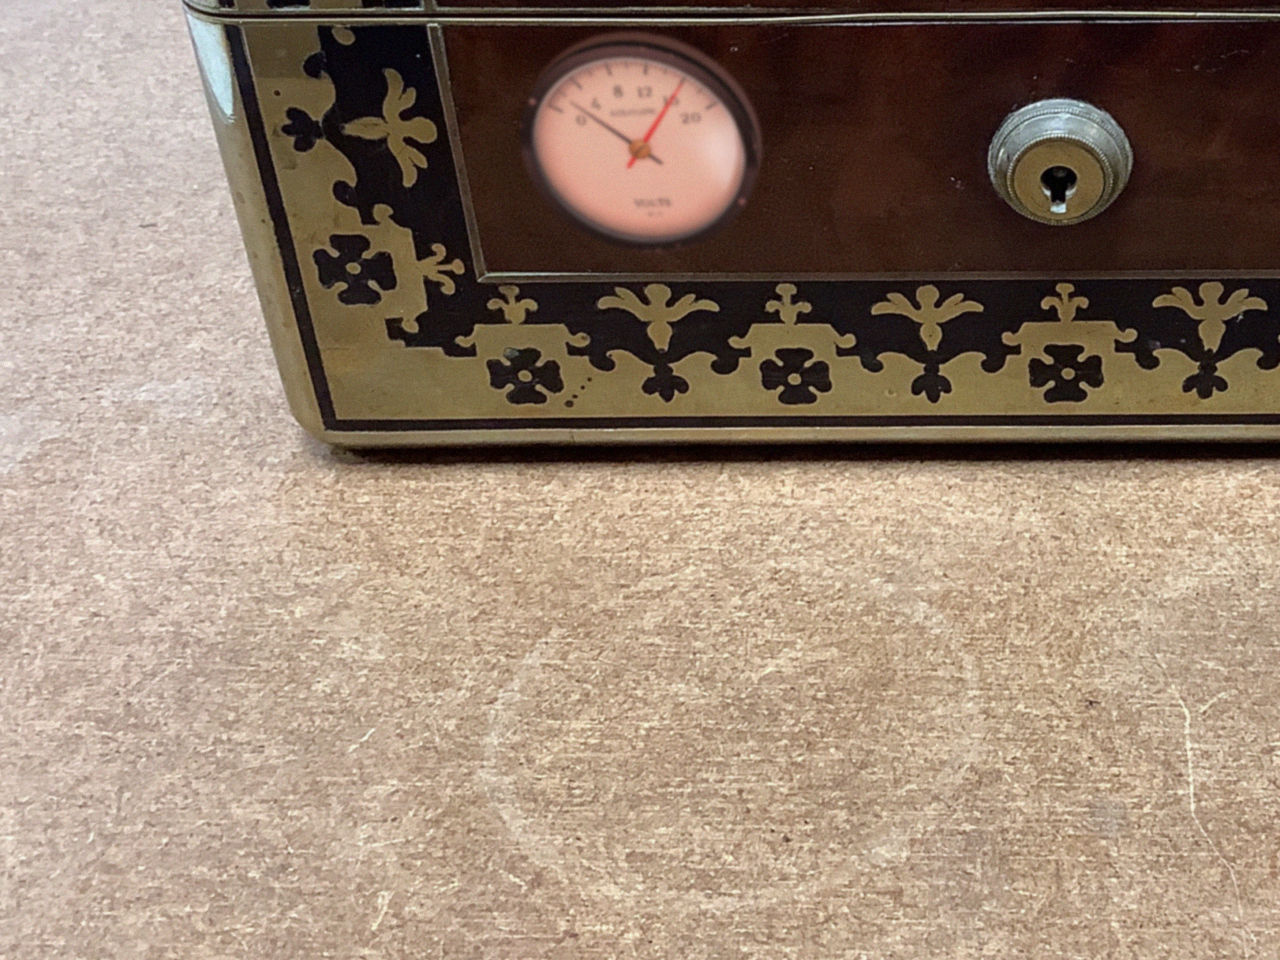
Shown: value=16 unit=V
